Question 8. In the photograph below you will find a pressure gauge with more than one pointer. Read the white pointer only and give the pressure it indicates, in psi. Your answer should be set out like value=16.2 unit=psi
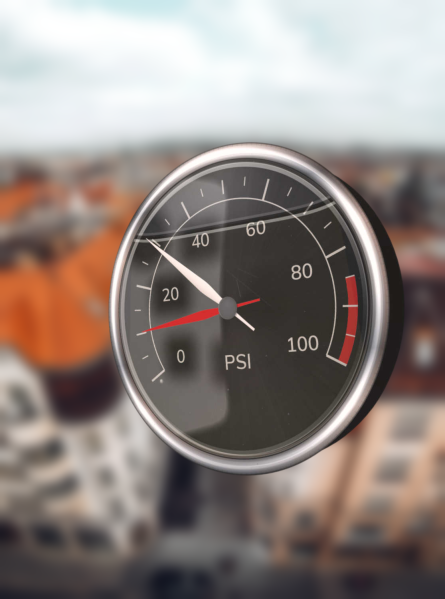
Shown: value=30 unit=psi
